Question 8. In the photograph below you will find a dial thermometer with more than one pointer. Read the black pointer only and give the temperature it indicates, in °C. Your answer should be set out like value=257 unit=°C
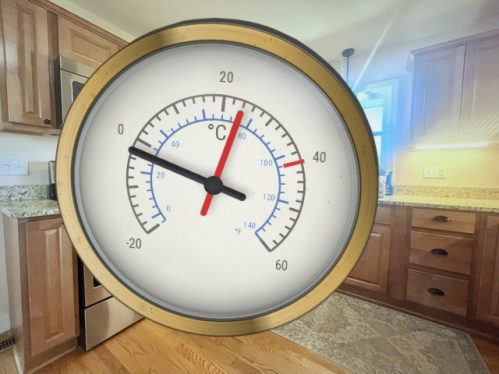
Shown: value=-2 unit=°C
